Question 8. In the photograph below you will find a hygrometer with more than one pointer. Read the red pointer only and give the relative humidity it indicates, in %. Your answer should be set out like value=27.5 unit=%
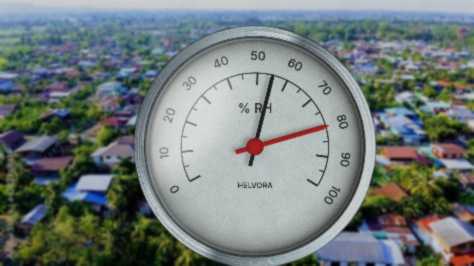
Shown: value=80 unit=%
